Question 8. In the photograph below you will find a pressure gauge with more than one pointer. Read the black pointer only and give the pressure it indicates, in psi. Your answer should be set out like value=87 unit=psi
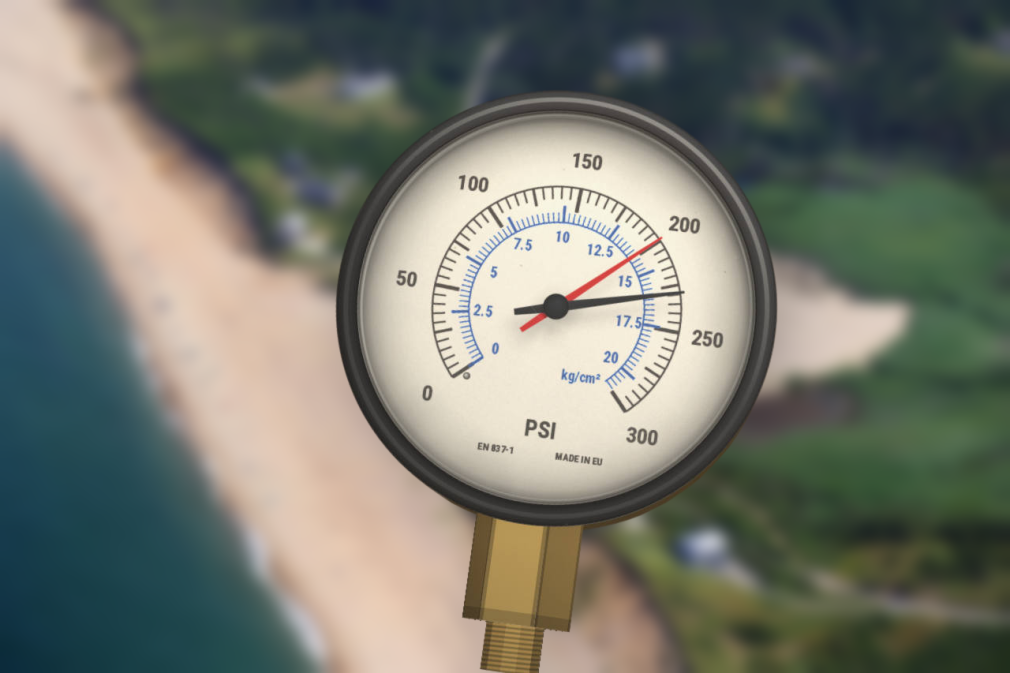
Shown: value=230 unit=psi
